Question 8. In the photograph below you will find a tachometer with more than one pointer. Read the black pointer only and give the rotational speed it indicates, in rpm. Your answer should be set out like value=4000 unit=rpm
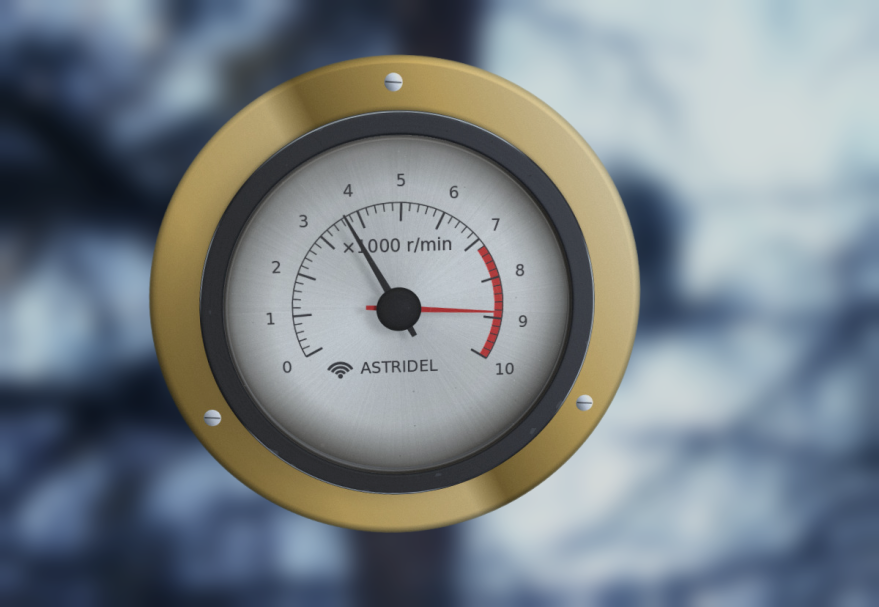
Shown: value=3700 unit=rpm
